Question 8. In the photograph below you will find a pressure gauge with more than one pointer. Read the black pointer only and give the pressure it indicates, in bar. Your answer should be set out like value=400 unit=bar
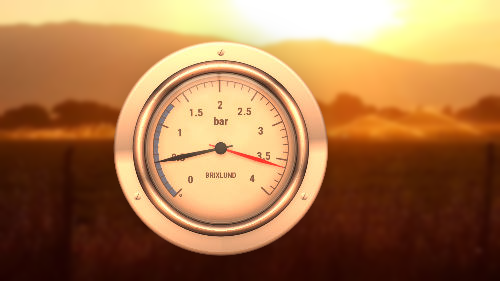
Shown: value=0.5 unit=bar
